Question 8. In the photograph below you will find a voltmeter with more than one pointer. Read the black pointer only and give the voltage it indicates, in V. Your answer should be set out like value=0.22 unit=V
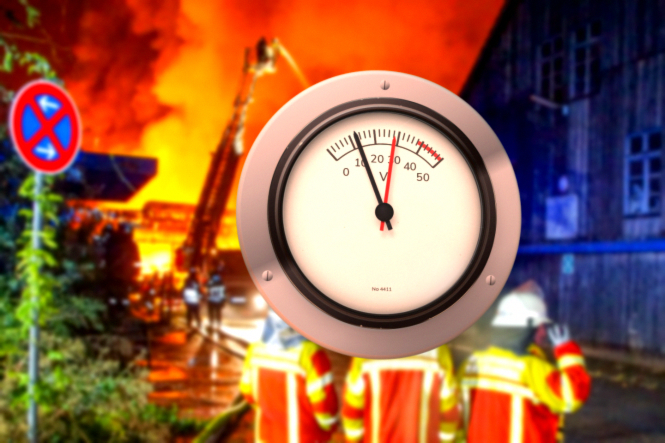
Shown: value=12 unit=V
